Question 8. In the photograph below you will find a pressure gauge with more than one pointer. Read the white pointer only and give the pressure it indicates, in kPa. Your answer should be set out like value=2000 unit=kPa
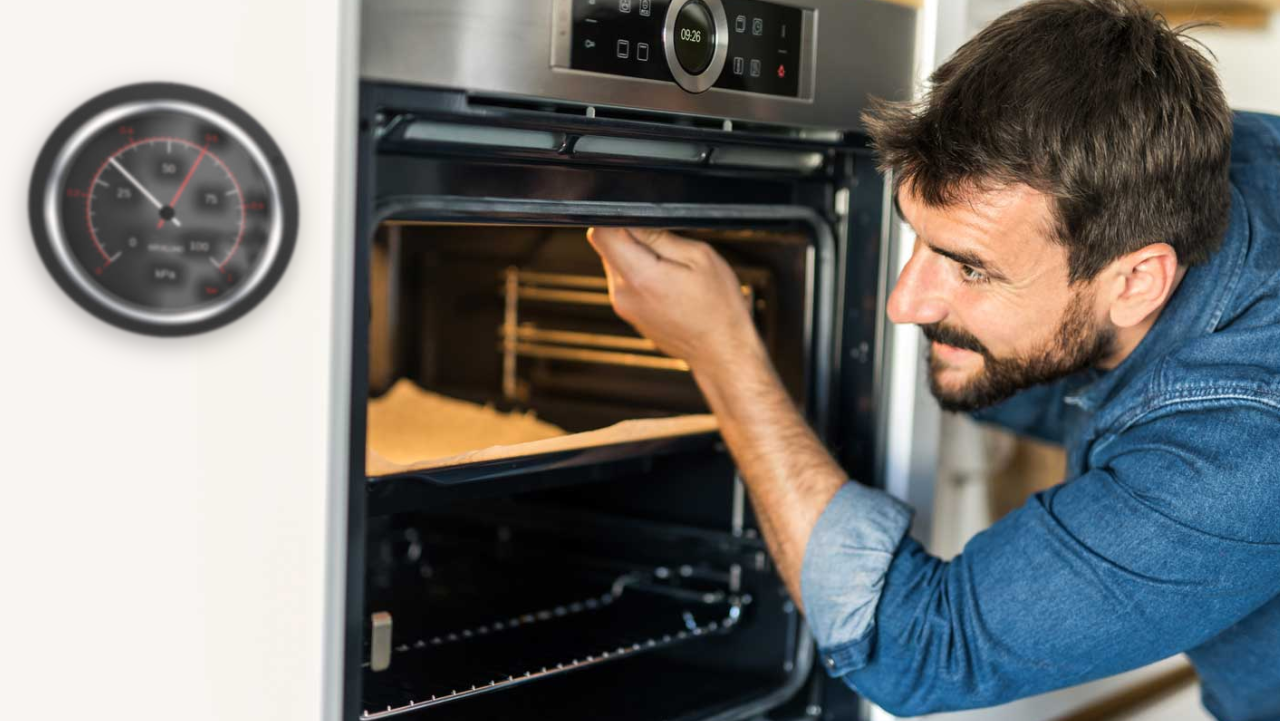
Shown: value=32.5 unit=kPa
